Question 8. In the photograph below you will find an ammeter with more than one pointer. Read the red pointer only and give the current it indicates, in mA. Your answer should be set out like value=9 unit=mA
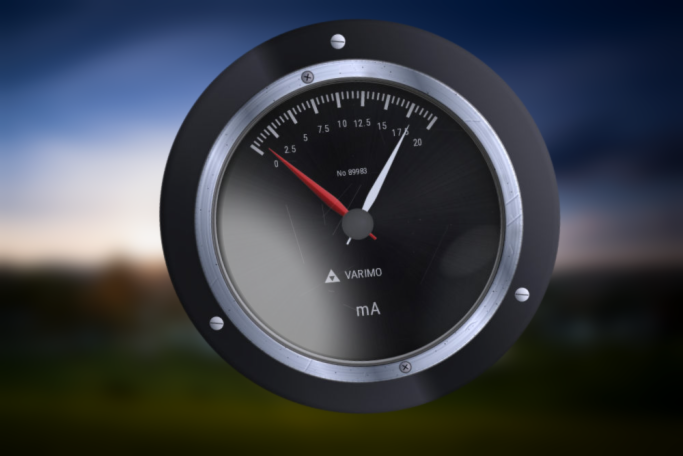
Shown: value=1 unit=mA
